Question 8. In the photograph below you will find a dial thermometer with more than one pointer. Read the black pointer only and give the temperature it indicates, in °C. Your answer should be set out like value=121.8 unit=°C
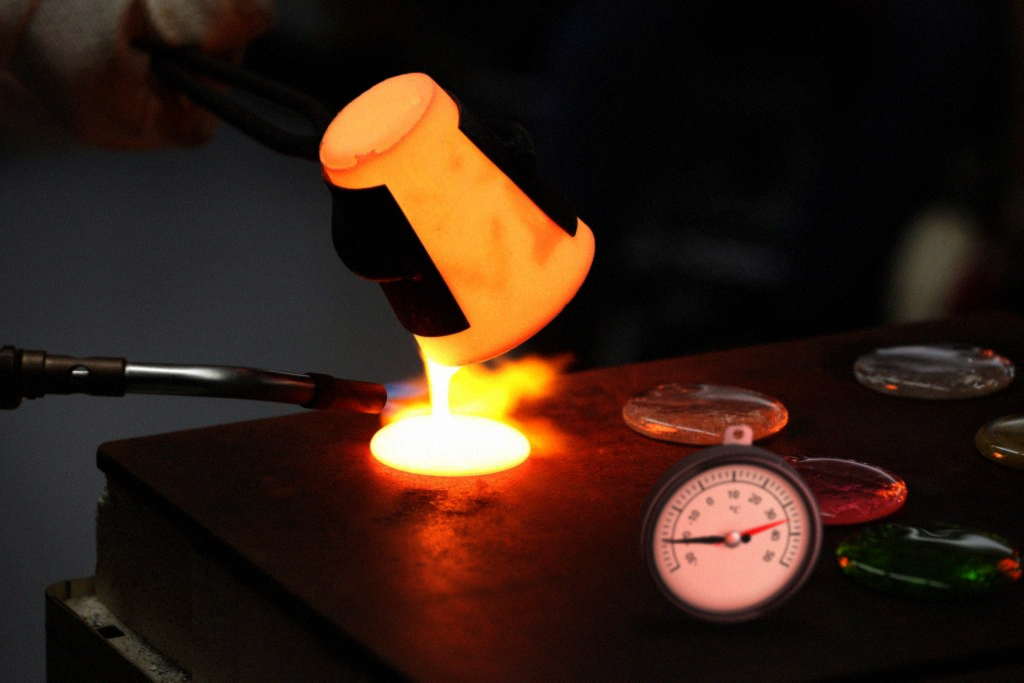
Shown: value=-20 unit=°C
